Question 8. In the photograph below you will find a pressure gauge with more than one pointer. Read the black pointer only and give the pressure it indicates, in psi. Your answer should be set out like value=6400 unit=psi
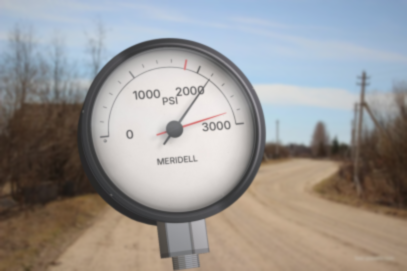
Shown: value=2200 unit=psi
